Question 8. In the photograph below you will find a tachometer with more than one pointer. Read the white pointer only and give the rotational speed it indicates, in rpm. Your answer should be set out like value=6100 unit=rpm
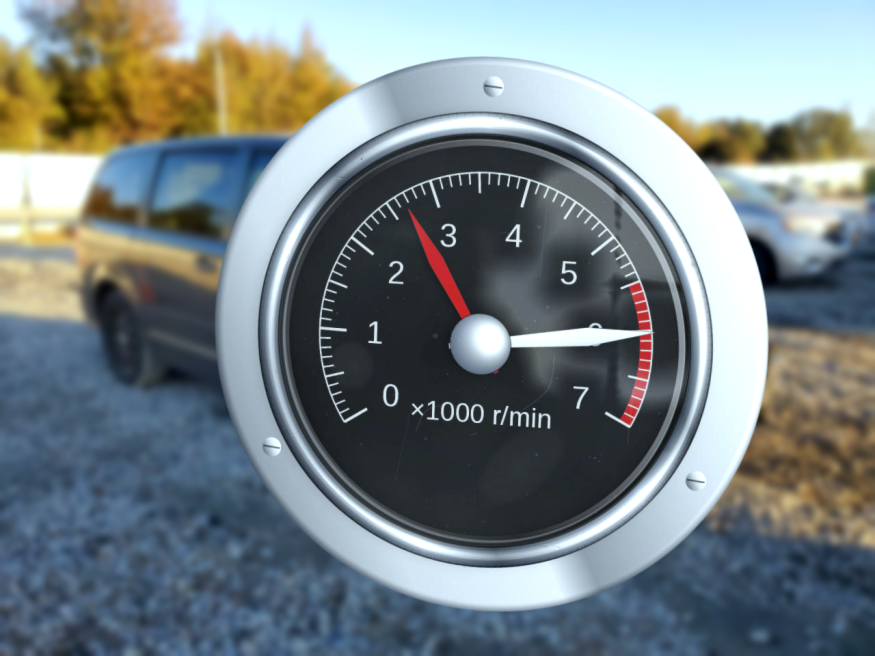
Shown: value=6000 unit=rpm
